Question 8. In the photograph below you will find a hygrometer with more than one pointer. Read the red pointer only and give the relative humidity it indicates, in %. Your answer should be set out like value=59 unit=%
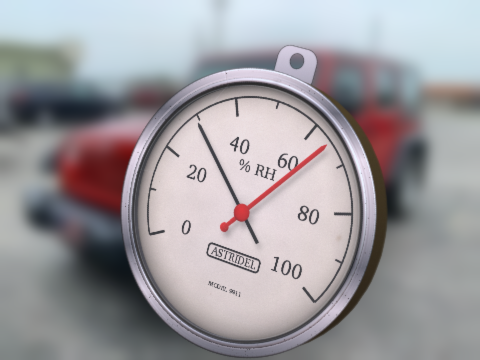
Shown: value=65 unit=%
